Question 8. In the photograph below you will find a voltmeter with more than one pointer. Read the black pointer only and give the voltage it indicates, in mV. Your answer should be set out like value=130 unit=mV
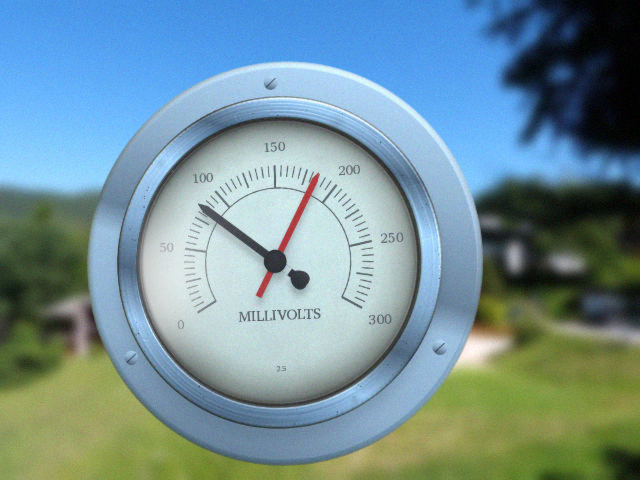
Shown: value=85 unit=mV
